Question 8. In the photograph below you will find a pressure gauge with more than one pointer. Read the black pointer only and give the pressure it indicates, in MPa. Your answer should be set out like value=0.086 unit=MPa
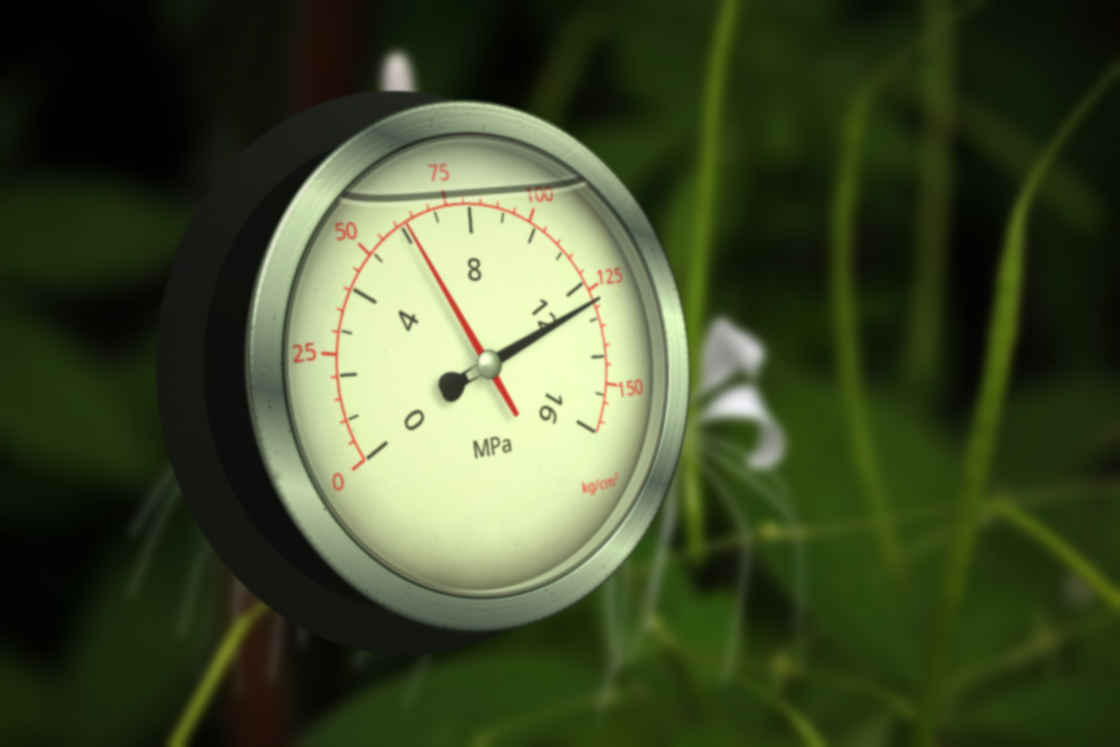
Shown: value=12.5 unit=MPa
